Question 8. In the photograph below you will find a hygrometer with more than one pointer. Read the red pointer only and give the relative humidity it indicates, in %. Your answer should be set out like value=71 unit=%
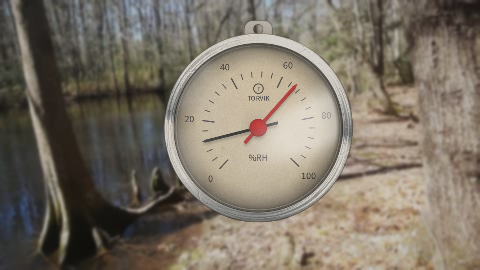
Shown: value=66 unit=%
